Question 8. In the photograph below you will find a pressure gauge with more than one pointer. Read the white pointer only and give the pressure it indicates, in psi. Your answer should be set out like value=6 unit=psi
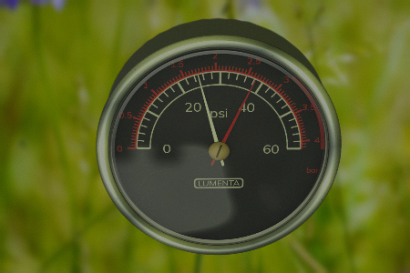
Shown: value=25 unit=psi
